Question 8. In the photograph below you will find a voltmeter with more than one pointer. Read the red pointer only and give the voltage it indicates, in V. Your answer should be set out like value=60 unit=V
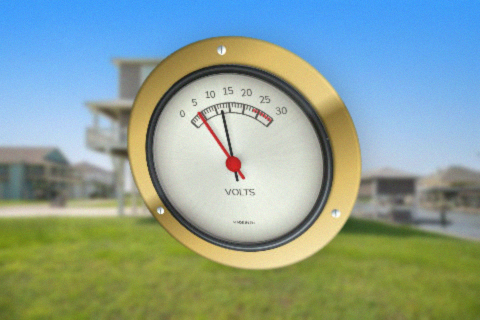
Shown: value=5 unit=V
